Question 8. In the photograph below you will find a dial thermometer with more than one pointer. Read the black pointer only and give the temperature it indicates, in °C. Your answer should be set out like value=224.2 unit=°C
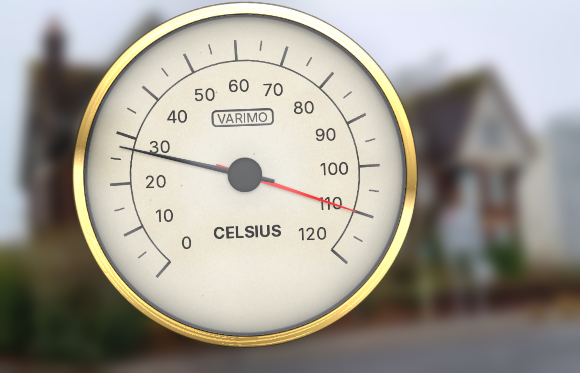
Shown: value=27.5 unit=°C
